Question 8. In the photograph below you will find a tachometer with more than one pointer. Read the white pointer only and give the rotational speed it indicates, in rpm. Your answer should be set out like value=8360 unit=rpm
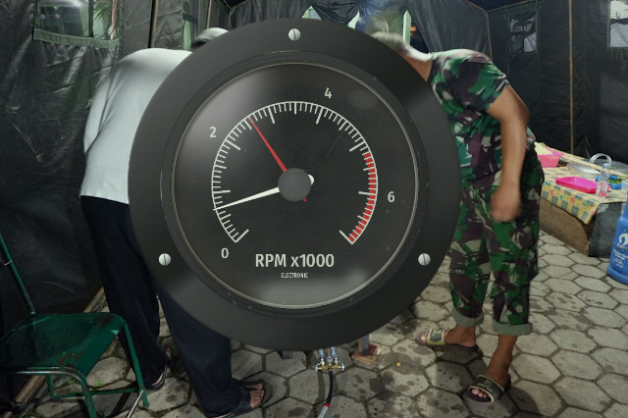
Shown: value=700 unit=rpm
